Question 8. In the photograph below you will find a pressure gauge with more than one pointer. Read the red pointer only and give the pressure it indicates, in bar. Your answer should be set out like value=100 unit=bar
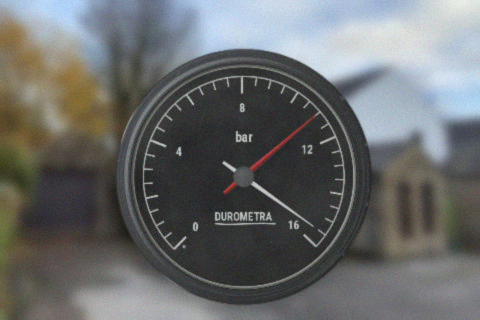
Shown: value=11 unit=bar
